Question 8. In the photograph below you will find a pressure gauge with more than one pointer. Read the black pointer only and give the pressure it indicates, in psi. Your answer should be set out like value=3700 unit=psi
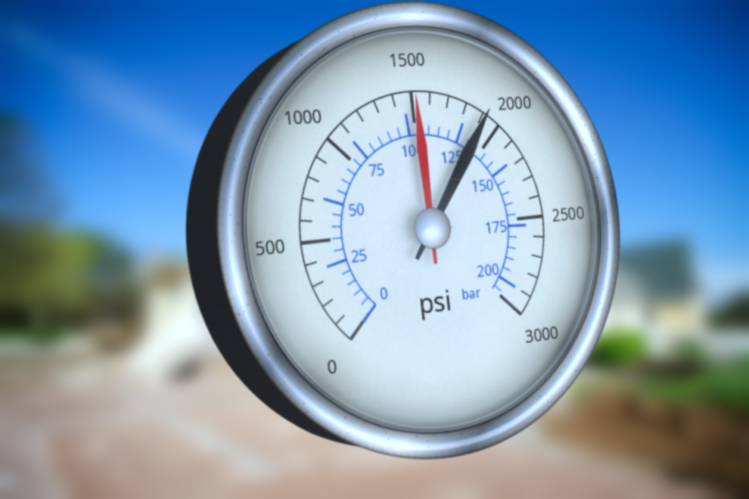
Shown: value=1900 unit=psi
